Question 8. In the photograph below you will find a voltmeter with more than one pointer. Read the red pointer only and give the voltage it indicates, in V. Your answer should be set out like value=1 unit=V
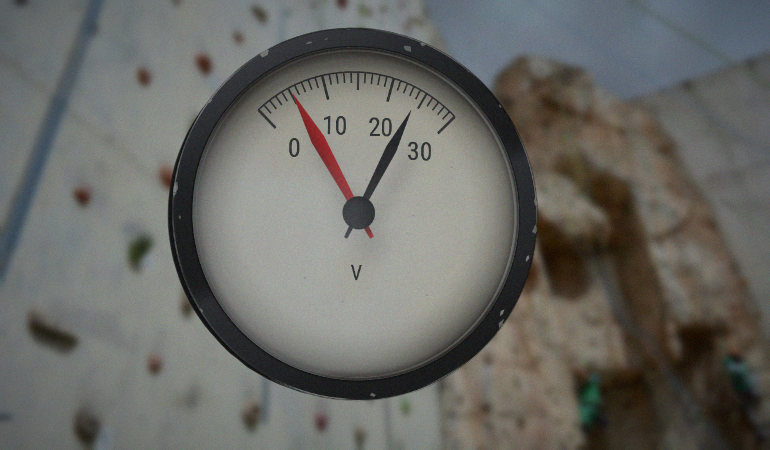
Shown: value=5 unit=V
